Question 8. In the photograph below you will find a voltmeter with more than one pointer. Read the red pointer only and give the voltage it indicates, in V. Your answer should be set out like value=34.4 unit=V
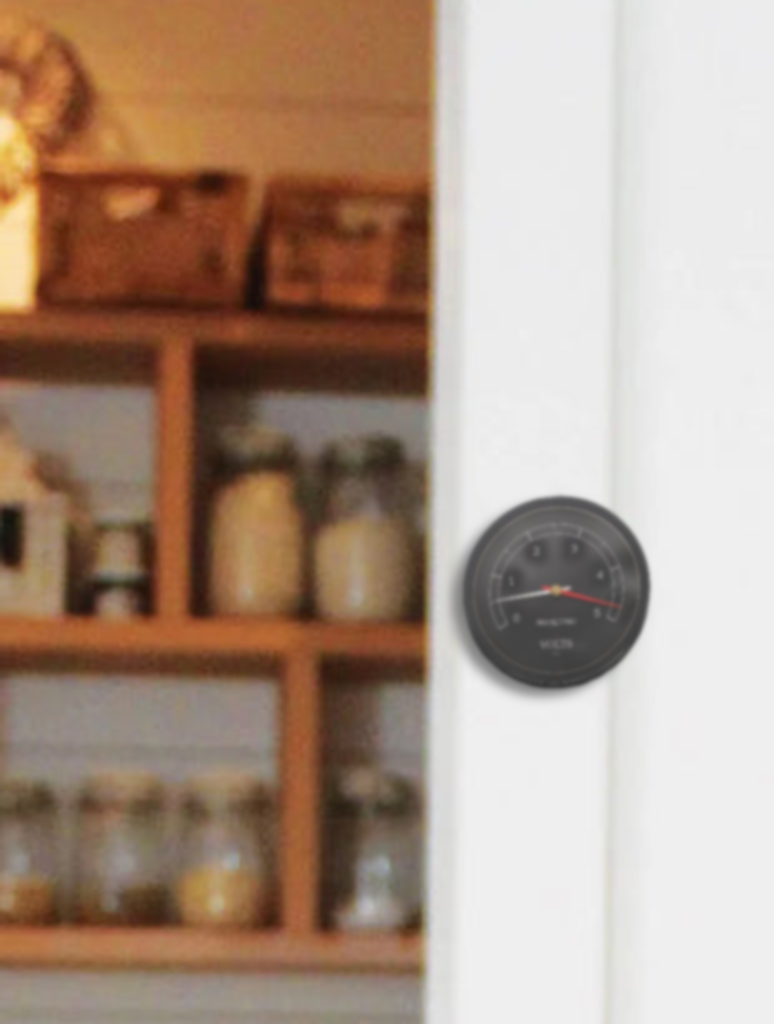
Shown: value=4.75 unit=V
